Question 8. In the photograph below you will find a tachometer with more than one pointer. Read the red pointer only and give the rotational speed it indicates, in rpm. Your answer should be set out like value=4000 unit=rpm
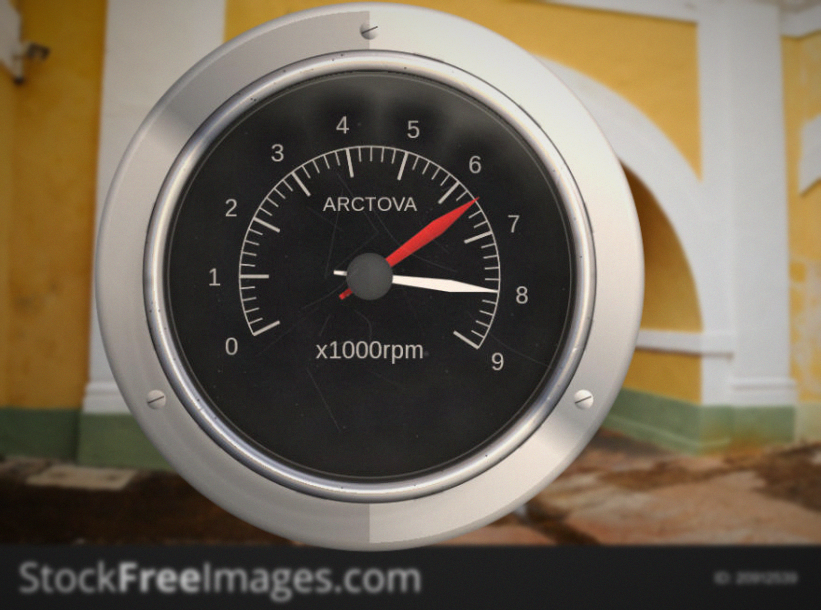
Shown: value=6400 unit=rpm
